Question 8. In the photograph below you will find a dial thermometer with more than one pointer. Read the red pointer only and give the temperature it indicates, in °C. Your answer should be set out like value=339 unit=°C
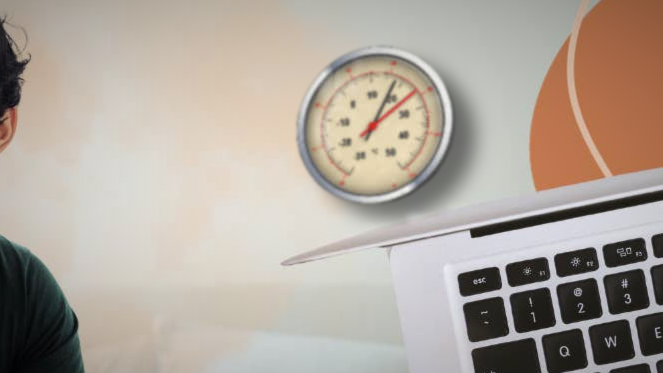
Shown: value=25 unit=°C
